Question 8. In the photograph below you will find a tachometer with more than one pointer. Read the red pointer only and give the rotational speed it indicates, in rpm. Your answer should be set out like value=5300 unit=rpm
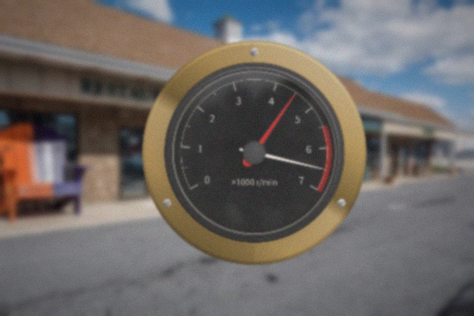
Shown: value=4500 unit=rpm
